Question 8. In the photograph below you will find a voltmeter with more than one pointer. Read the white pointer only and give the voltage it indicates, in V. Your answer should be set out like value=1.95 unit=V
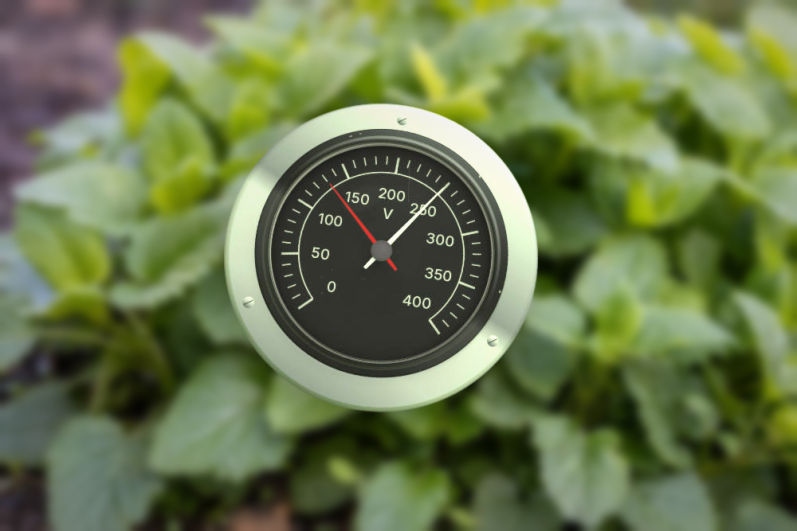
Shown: value=250 unit=V
